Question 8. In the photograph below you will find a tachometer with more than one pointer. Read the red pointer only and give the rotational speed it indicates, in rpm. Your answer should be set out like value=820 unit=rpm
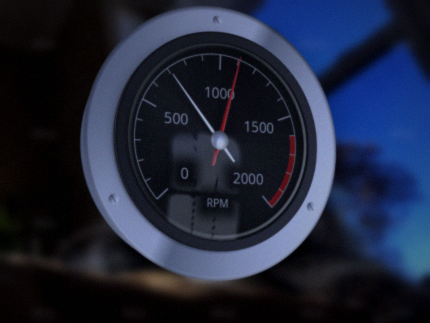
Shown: value=1100 unit=rpm
